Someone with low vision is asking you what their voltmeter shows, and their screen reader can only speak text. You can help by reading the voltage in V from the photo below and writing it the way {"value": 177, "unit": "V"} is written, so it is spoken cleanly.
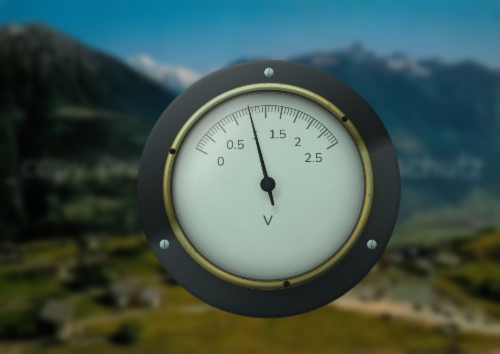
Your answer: {"value": 1, "unit": "V"}
